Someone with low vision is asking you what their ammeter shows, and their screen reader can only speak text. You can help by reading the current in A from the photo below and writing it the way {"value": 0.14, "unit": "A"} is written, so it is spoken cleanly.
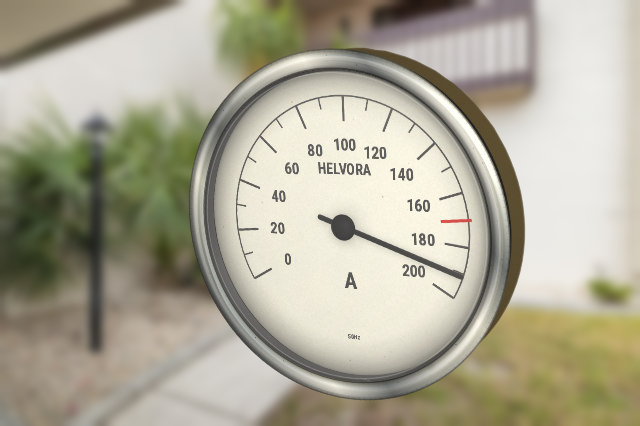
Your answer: {"value": 190, "unit": "A"}
